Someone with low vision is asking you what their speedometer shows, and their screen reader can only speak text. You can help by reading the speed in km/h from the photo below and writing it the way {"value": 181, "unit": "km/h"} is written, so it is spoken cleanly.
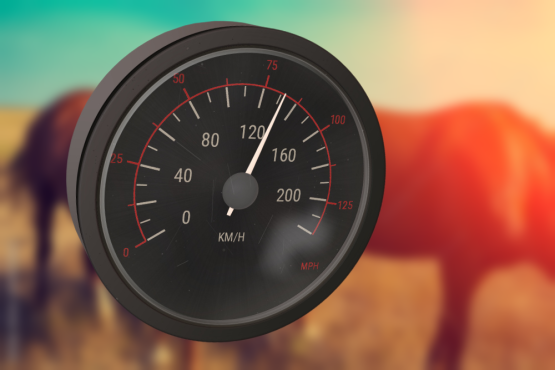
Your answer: {"value": 130, "unit": "km/h"}
